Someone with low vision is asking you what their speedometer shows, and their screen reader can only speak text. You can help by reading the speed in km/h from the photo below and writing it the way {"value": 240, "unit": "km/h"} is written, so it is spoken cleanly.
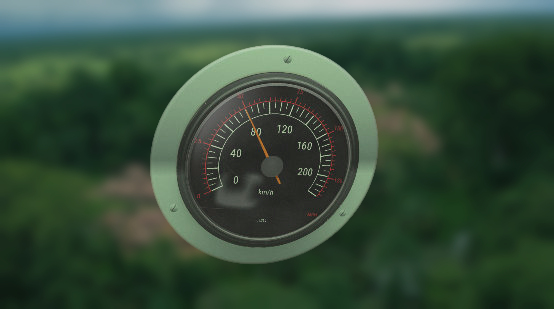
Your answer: {"value": 80, "unit": "km/h"}
